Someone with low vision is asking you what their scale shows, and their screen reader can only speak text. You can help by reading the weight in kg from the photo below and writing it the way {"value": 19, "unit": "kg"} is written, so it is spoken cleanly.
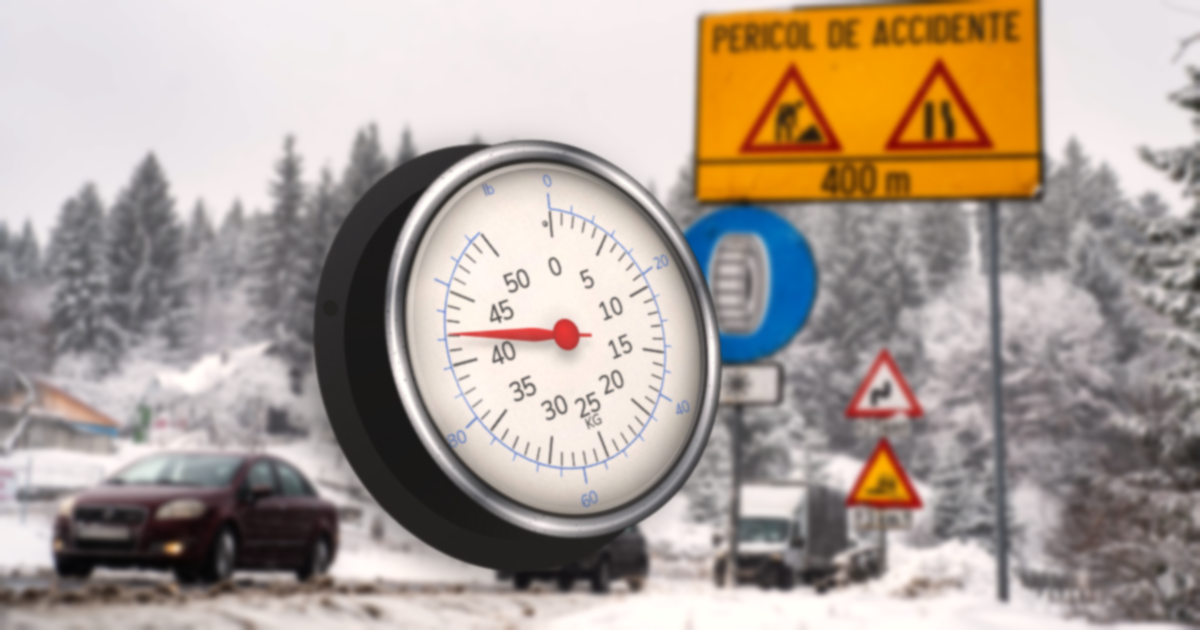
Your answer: {"value": 42, "unit": "kg"}
